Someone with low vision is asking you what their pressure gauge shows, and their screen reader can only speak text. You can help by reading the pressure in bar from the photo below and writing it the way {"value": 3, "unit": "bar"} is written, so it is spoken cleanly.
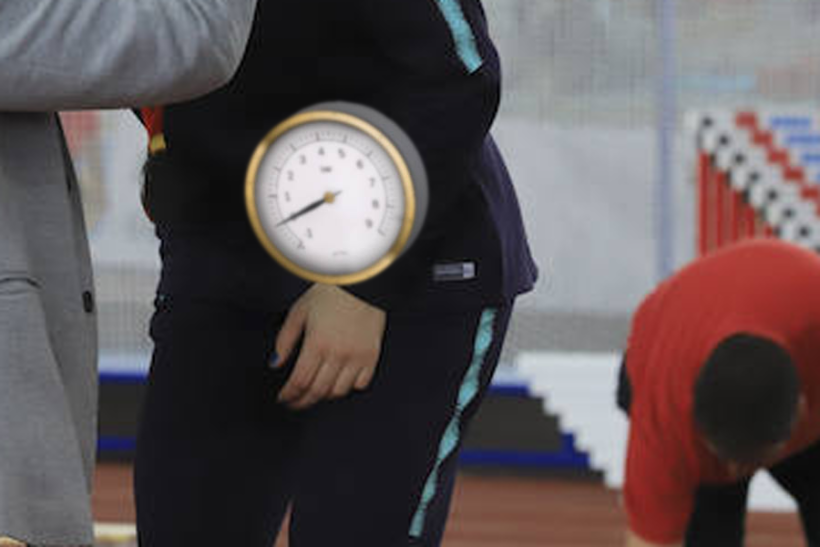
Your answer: {"value": 0, "unit": "bar"}
